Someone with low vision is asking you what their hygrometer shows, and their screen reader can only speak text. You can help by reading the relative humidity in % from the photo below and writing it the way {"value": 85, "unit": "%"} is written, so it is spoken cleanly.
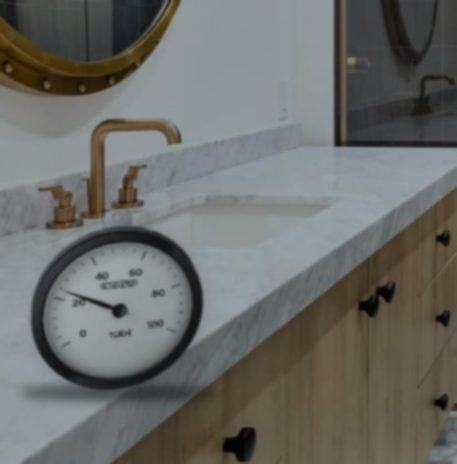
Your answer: {"value": 24, "unit": "%"}
